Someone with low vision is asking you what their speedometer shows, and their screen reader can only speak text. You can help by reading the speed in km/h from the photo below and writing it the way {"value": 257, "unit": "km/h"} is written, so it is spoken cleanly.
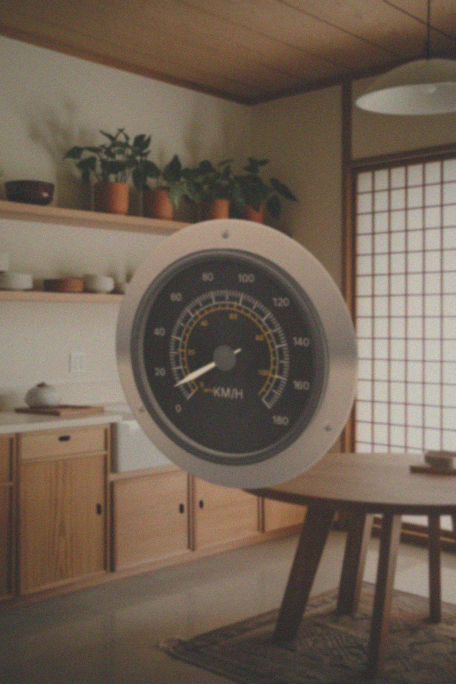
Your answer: {"value": 10, "unit": "km/h"}
